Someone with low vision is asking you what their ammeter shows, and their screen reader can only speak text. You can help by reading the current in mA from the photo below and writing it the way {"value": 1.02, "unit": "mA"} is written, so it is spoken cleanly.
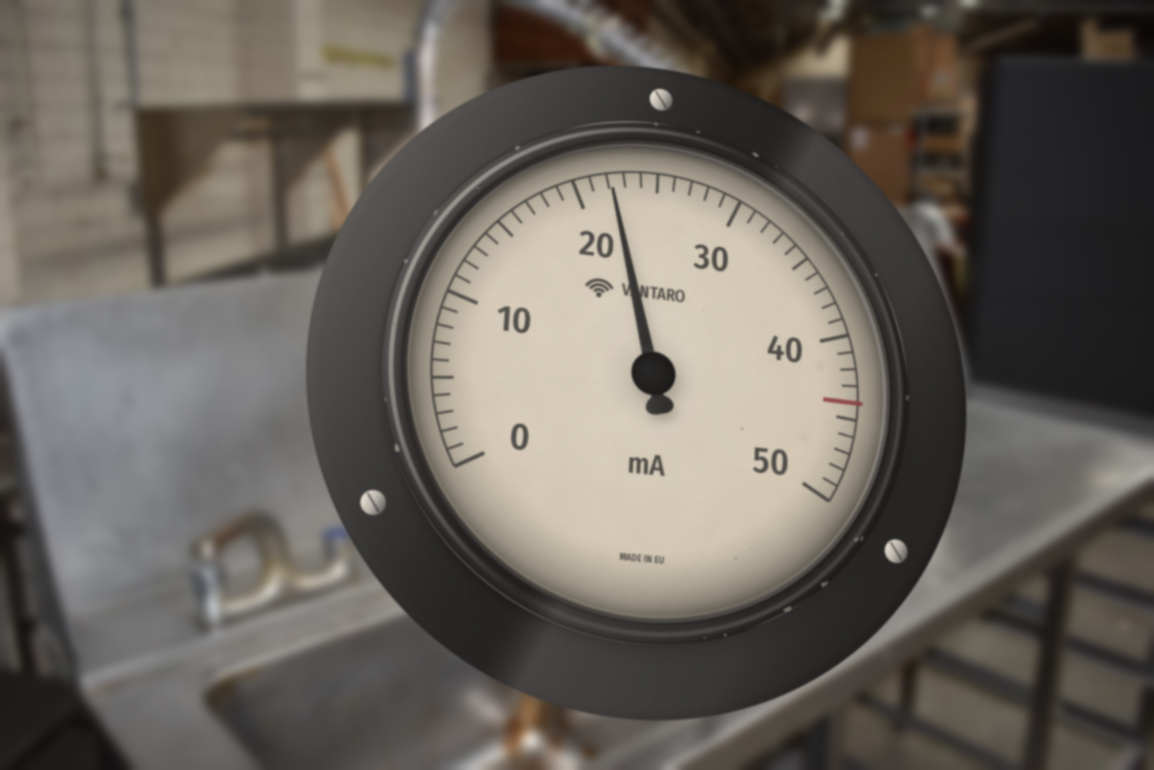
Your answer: {"value": 22, "unit": "mA"}
